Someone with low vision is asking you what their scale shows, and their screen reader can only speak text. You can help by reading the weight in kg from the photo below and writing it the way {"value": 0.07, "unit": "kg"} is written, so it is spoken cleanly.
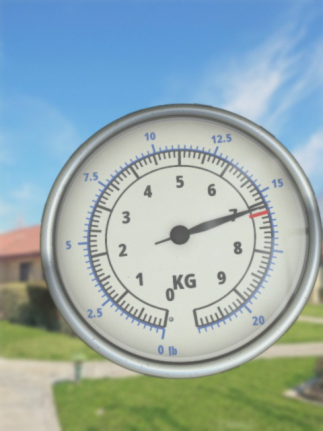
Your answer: {"value": 7.1, "unit": "kg"}
